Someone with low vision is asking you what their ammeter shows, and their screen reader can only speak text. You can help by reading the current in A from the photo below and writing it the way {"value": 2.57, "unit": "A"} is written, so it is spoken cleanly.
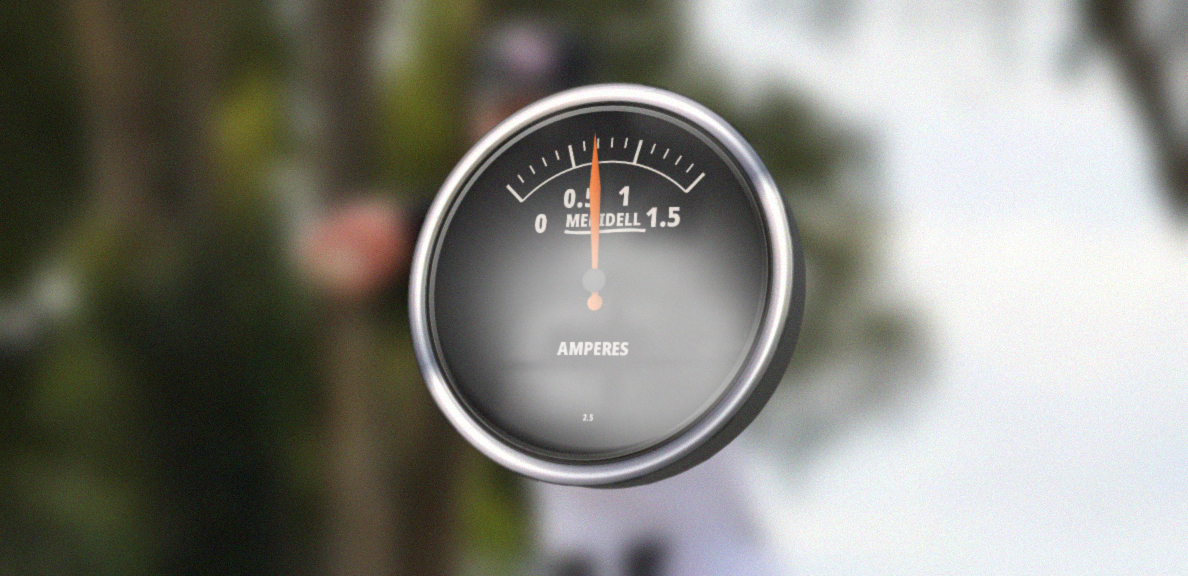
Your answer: {"value": 0.7, "unit": "A"}
